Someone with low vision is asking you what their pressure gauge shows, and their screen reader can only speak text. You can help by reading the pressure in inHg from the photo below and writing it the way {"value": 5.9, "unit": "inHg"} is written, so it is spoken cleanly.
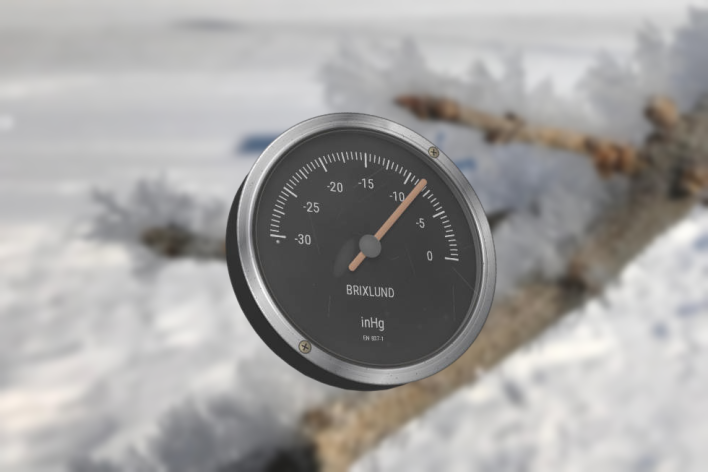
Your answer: {"value": -8.5, "unit": "inHg"}
